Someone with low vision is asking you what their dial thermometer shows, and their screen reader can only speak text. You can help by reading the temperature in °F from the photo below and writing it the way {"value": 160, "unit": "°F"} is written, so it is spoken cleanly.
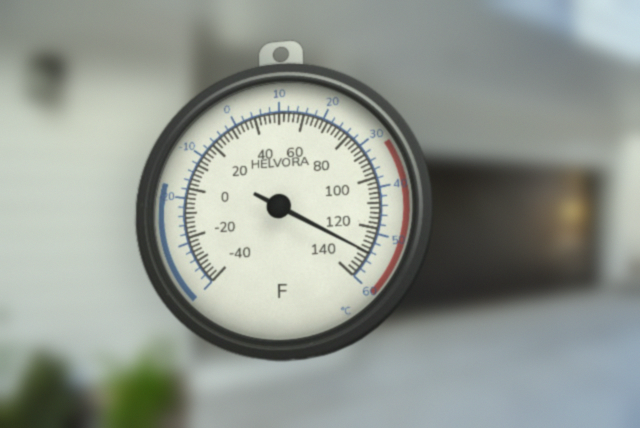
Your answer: {"value": 130, "unit": "°F"}
